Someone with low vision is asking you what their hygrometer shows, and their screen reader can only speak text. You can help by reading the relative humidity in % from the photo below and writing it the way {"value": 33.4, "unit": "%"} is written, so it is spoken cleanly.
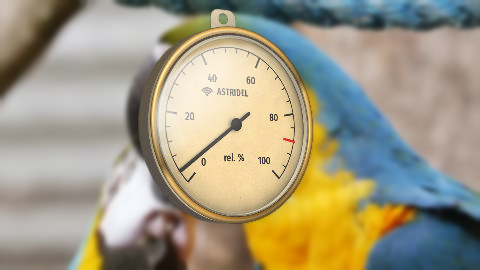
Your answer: {"value": 4, "unit": "%"}
